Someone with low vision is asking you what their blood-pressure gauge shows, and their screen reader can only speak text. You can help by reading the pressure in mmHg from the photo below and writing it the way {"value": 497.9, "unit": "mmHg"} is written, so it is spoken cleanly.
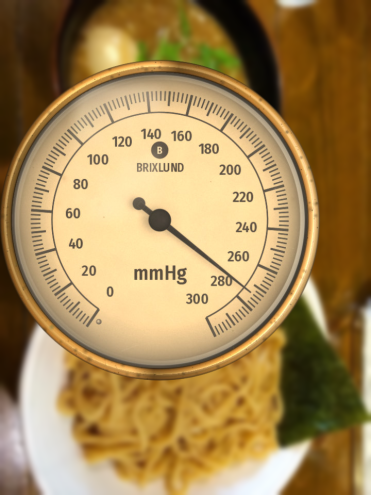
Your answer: {"value": 274, "unit": "mmHg"}
